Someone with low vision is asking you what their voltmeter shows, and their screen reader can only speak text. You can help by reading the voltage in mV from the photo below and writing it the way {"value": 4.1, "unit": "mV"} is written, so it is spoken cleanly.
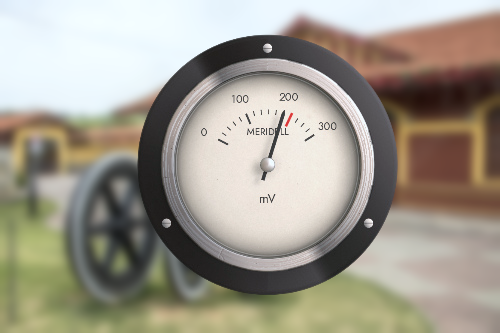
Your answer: {"value": 200, "unit": "mV"}
